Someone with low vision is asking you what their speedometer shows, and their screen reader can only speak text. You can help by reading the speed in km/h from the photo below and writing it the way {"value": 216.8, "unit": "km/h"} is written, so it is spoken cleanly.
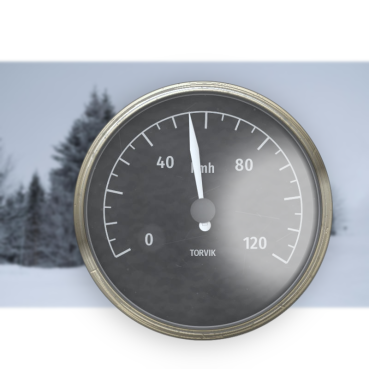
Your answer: {"value": 55, "unit": "km/h"}
